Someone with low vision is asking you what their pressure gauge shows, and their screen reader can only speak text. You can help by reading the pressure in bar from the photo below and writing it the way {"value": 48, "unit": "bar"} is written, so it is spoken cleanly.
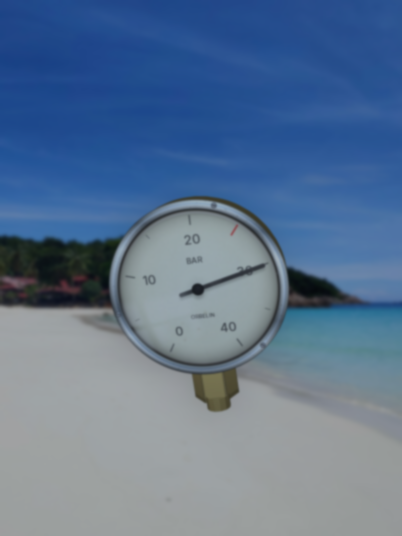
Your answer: {"value": 30, "unit": "bar"}
